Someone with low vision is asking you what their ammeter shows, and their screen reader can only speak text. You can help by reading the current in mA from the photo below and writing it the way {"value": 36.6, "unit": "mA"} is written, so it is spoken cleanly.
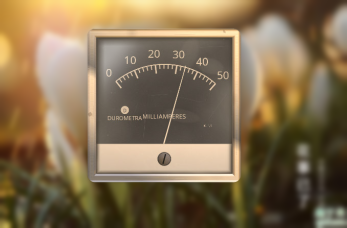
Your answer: {"value": 34, "unit": "mA"}
